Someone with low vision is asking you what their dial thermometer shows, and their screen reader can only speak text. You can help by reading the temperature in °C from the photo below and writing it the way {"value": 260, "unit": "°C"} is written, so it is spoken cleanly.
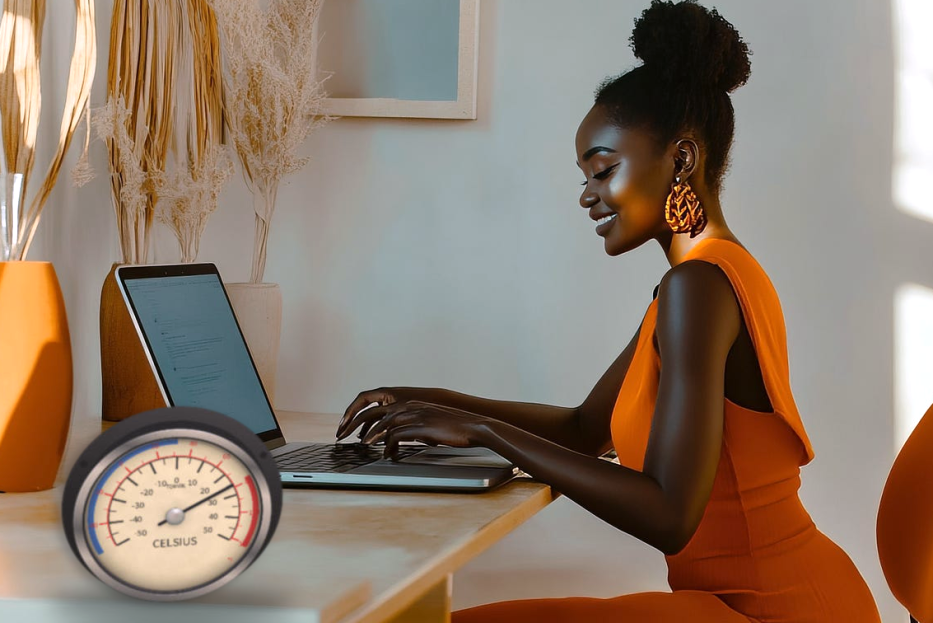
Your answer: {"value": 25, "unit": "°C"}
